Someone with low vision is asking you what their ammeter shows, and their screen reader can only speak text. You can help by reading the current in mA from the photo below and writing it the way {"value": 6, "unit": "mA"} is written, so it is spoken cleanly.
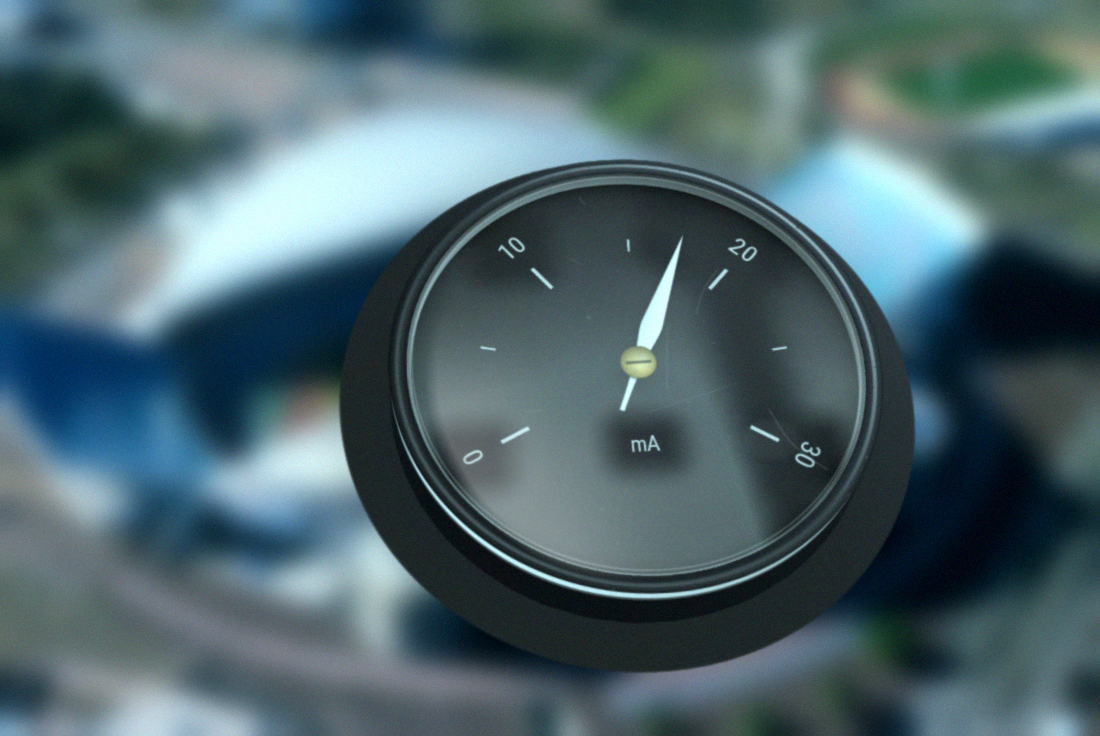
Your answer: {"value": 17.5, "unit": "mA"}
